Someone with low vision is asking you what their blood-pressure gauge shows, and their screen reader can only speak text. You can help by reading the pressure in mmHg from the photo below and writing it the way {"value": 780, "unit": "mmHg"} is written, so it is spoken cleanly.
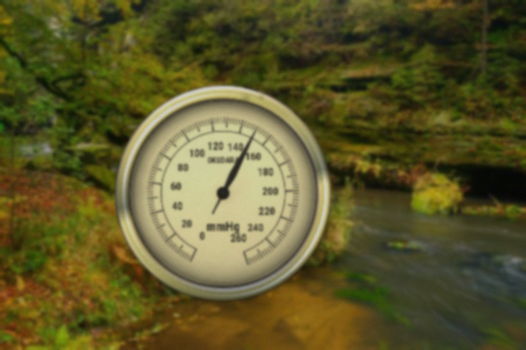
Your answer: {"value": 150, "unit": "mmHg"}
